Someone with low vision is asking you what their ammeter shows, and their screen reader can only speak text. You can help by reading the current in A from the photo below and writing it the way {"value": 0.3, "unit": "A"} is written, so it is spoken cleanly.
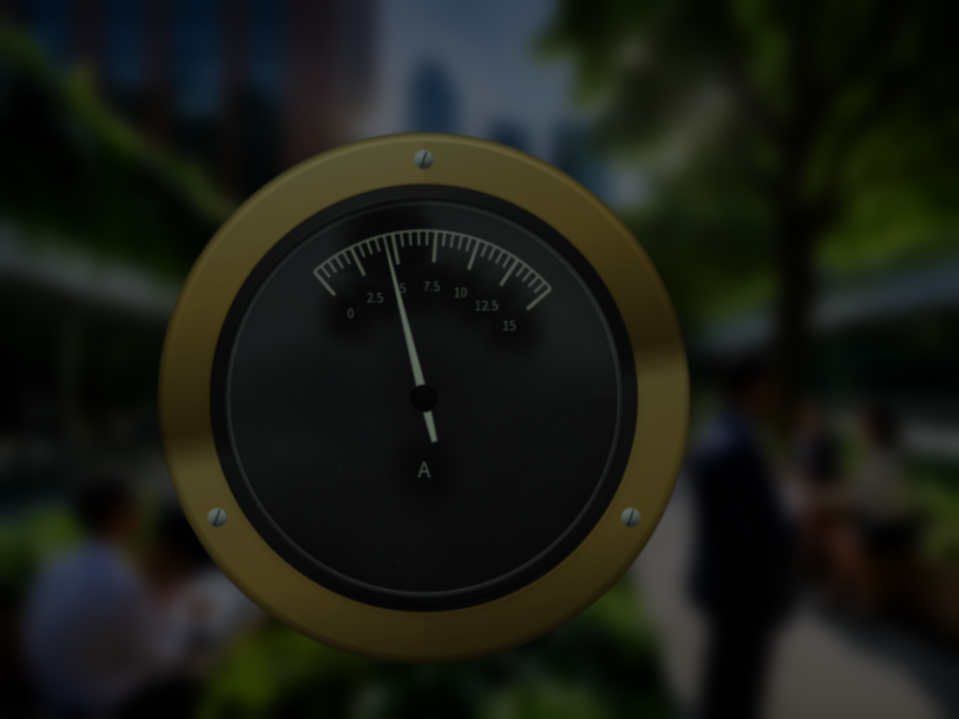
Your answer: {"value": 4.5, "unit": "A"}
